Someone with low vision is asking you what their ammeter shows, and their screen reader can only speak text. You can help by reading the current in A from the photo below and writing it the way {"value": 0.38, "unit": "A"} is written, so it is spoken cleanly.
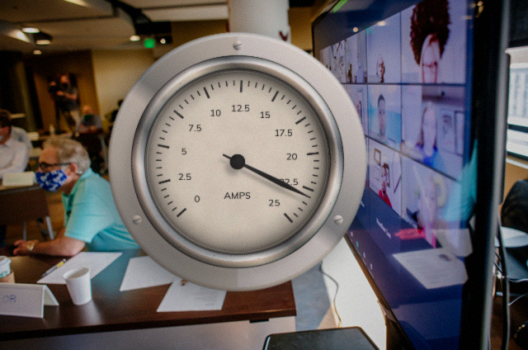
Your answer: {"value": 23, "unit": "A"}
